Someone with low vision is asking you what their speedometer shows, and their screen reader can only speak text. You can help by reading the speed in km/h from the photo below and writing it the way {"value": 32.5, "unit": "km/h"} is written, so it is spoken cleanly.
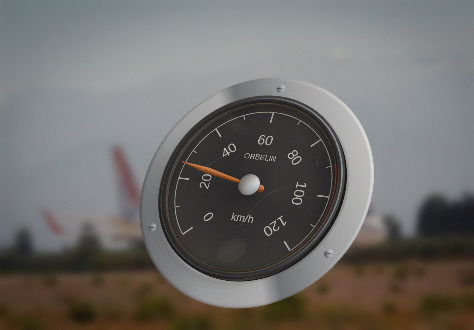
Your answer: {"value": 25, "unit": "km/h"}
